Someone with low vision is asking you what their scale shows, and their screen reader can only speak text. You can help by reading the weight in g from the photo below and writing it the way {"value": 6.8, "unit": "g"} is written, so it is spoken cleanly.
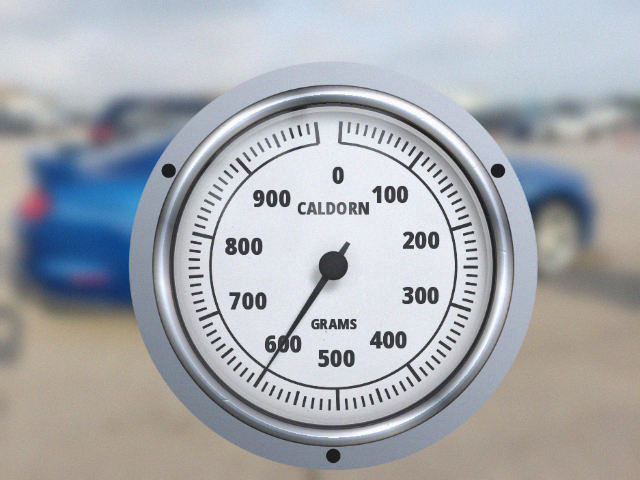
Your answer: {"value": 600, "unit": "g"}
